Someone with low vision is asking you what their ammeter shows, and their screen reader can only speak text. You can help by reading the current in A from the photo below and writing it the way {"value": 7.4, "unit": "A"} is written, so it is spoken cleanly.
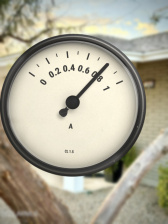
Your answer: {"value": 0.8, "unit": "A"}
